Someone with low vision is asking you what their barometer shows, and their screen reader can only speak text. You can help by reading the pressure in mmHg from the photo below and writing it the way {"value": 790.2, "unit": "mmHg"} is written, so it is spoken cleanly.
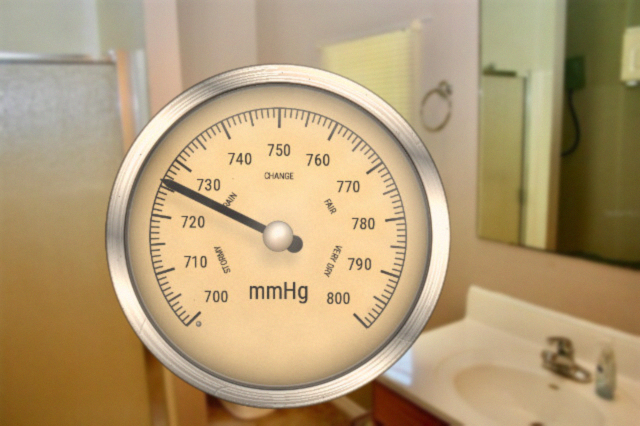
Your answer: {"value": 726, "unit": "mmHg"}
